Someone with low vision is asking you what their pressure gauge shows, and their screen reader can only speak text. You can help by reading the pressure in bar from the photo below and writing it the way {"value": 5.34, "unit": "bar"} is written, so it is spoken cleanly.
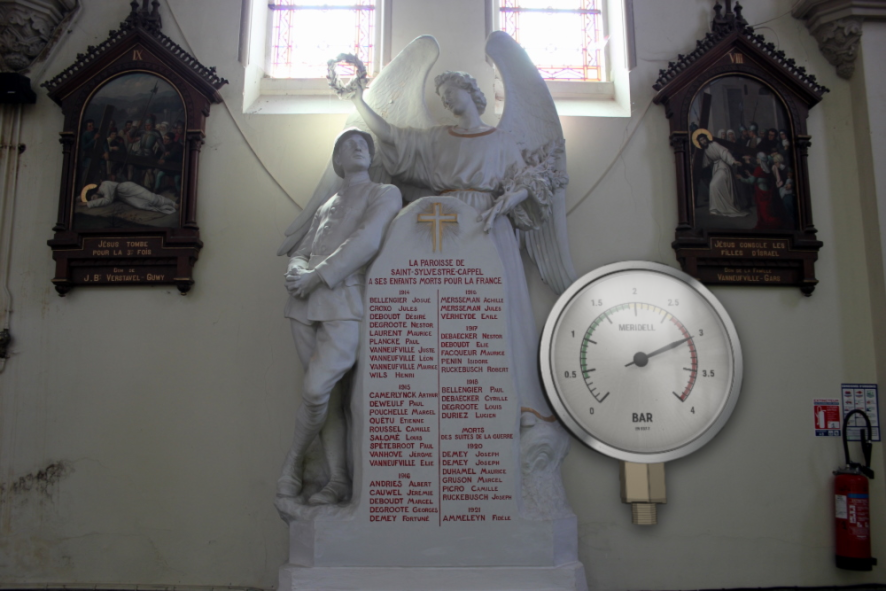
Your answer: {"value": 3, "unit": "bar"}
